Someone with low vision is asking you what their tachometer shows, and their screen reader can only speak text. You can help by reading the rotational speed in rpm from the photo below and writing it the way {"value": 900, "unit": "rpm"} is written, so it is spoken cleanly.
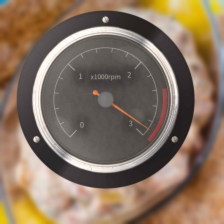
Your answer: {"value": 2900, "unit": "rpm"}
